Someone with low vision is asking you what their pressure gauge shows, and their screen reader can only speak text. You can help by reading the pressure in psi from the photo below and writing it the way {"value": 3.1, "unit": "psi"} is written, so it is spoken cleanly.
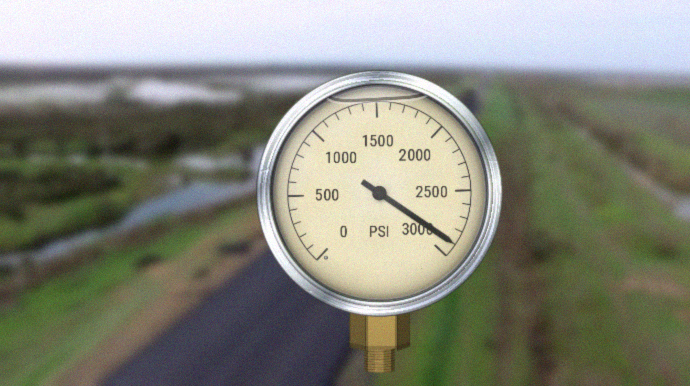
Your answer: {"value": 2900, "unit": "psi"}
